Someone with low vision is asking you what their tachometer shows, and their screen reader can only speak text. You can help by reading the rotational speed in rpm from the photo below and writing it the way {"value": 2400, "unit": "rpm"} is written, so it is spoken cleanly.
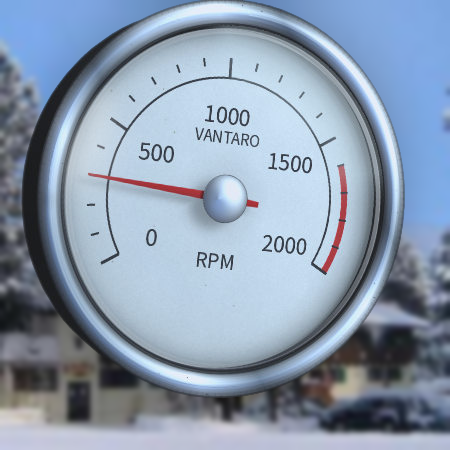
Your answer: {"value": 300, "unit": "rpm"}
